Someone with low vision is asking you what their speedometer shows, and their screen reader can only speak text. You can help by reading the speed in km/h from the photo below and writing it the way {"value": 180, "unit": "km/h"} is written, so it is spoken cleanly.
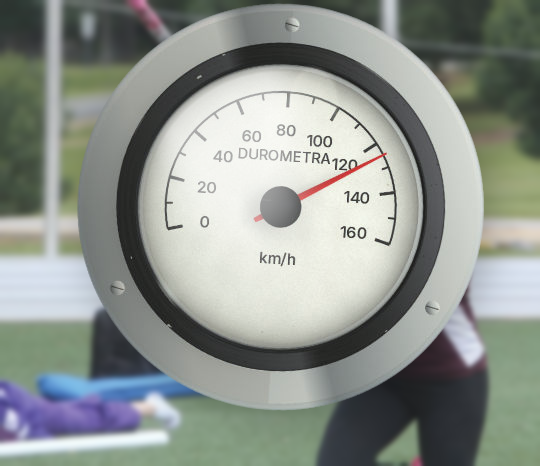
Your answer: {"value": 125, "unit": "km/h"}
